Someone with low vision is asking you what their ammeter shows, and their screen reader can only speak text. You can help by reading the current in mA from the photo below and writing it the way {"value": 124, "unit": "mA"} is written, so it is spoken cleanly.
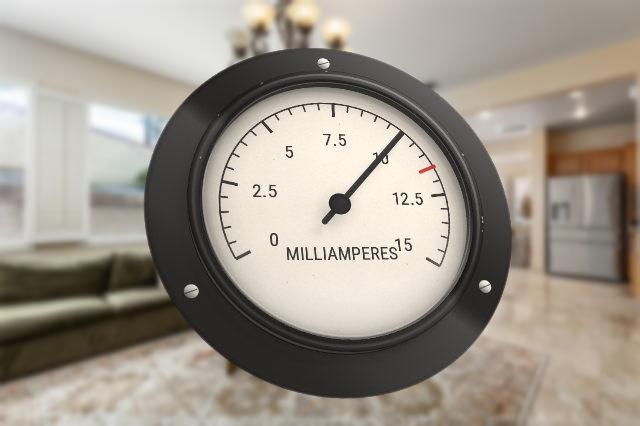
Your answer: {"value": 10, "unit": "mA"}
